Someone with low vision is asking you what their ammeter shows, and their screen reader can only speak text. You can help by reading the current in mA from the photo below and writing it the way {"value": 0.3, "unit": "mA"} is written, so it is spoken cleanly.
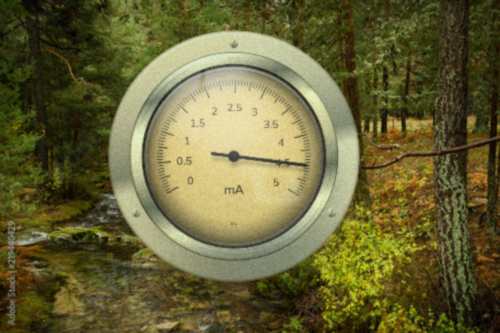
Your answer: {"value": 4.5, "unit": "mA"}
